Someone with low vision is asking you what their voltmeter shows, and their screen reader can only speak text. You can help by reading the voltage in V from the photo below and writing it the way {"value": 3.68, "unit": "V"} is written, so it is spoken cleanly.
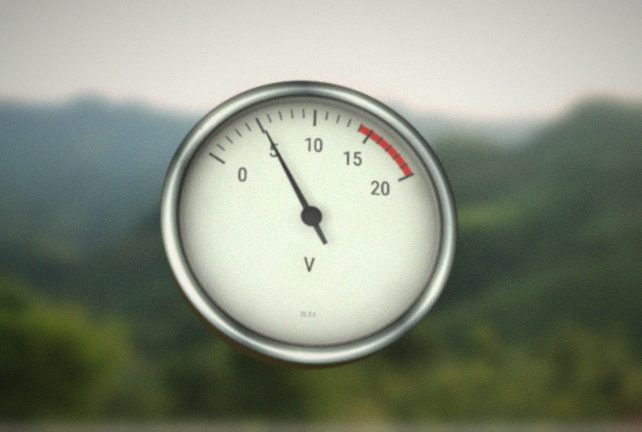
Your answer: {"value": 5, "unit": "V"}
